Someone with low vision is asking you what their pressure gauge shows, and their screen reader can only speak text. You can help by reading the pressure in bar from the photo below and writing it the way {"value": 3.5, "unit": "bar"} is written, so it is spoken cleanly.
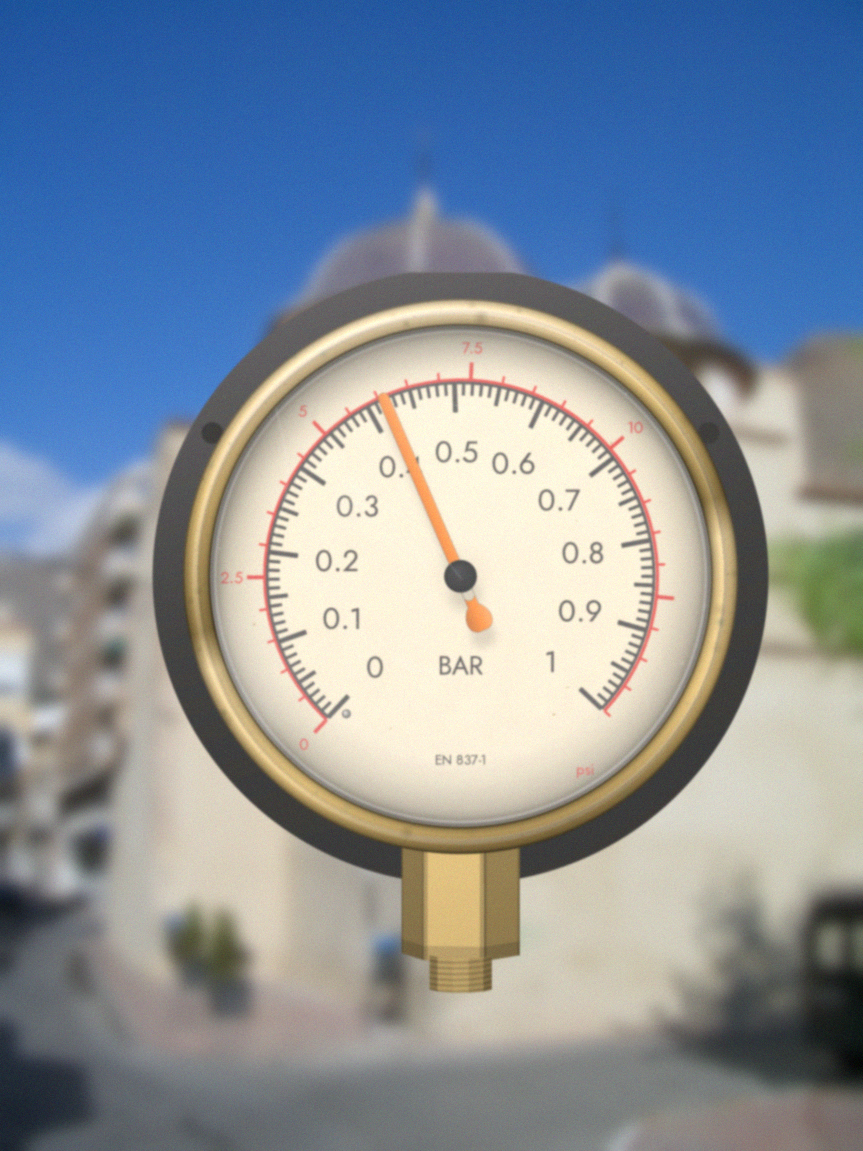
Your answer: {"value": 0.42, "unit": "bar"}
